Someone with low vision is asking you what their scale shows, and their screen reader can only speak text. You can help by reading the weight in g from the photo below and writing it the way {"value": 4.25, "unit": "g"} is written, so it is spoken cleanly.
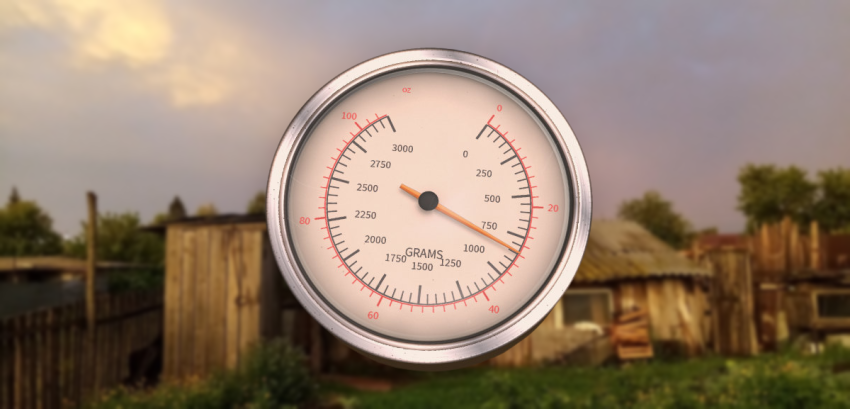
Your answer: {"value": 850, "unit": "g"}
